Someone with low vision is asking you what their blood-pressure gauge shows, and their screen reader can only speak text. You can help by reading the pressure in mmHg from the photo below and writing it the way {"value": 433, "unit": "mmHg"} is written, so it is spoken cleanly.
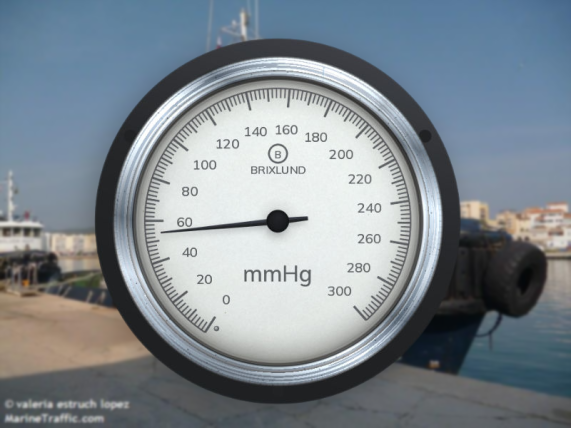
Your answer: {"value": 54, "unit": "mmHg"}
